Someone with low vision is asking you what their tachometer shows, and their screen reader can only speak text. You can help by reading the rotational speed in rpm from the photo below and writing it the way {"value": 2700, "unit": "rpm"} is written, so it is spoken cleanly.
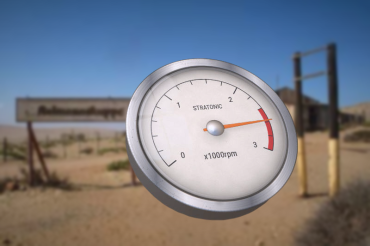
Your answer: {"value": 2600, "unit": "rpm"}
